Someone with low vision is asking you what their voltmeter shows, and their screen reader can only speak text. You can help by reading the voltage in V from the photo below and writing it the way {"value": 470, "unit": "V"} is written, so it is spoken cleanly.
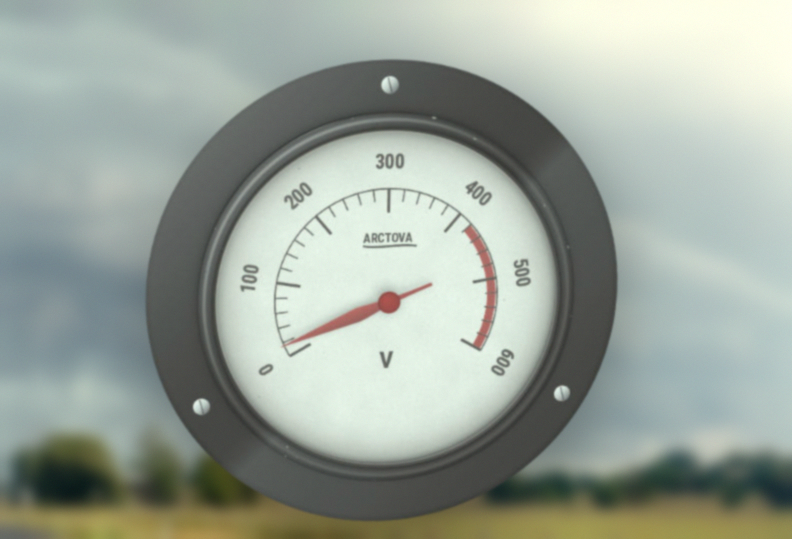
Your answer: {"value": 20, "unit": "V"}
